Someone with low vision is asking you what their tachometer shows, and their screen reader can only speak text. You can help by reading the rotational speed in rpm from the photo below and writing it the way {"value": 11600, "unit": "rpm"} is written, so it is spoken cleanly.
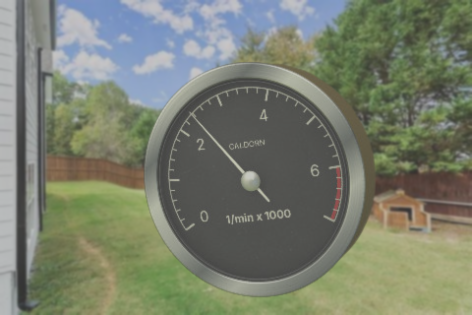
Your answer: {"value": 2400, "unit": "rpm"}
